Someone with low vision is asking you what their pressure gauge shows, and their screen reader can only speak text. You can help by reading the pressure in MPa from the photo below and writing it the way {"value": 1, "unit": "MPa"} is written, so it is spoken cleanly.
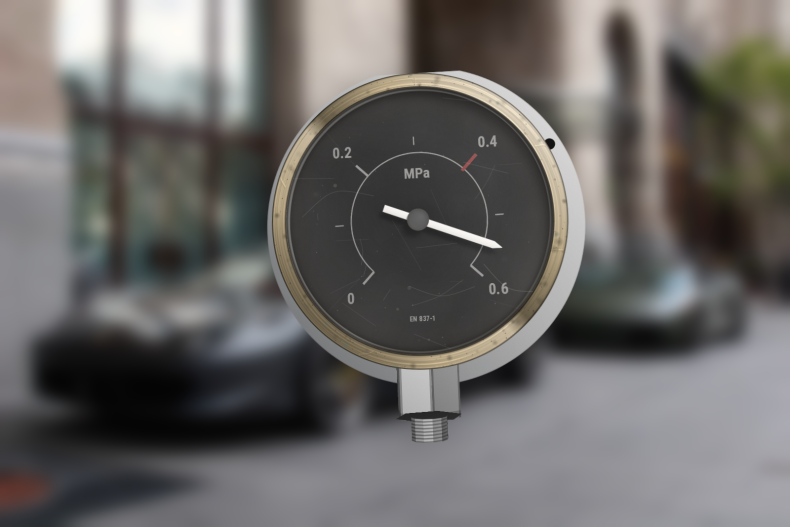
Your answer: {"value": 0.55, "unit": "MPa"}
